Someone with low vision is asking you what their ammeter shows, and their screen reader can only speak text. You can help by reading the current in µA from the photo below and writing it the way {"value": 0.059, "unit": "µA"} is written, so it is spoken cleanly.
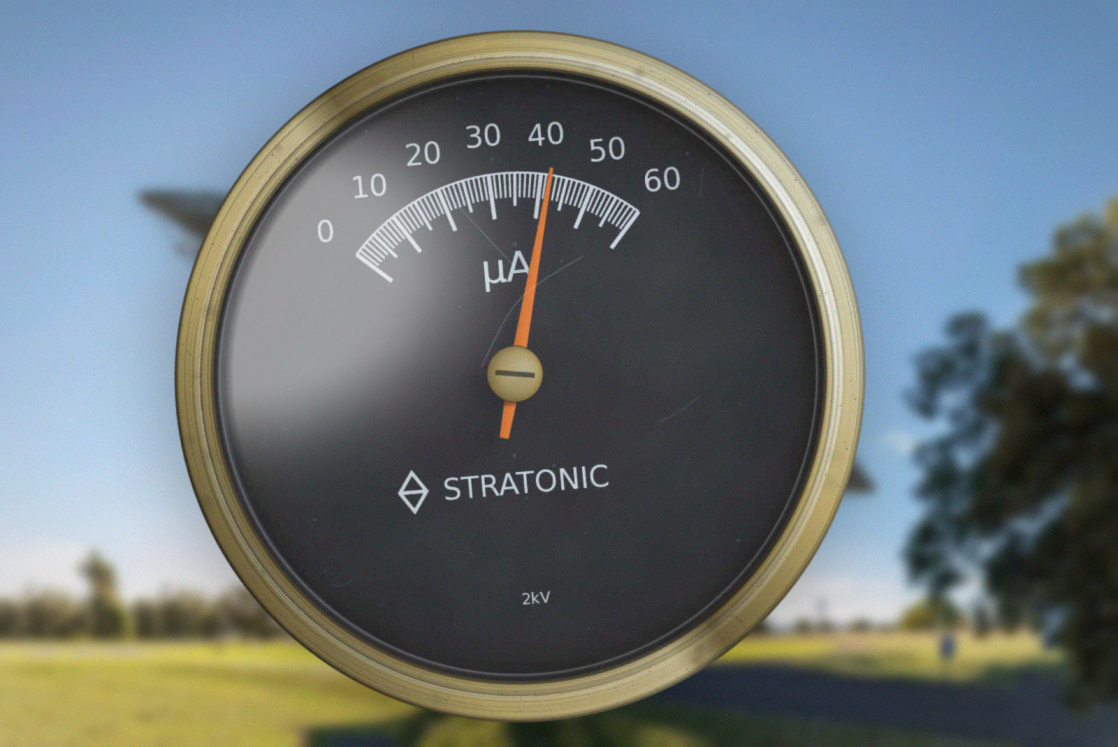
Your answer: {"value": 42, "unit": "µA"}
